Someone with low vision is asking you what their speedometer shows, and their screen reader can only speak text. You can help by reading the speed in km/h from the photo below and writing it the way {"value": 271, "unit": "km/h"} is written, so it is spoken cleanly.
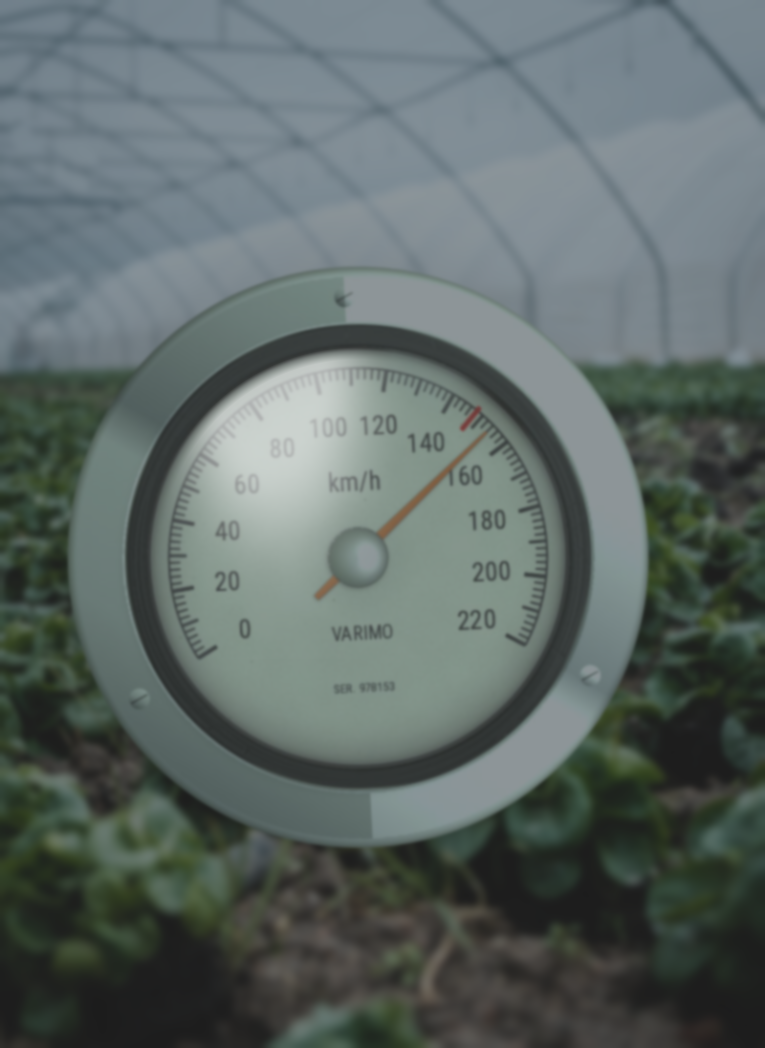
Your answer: {"value": 154, "unit": "km/h"}
